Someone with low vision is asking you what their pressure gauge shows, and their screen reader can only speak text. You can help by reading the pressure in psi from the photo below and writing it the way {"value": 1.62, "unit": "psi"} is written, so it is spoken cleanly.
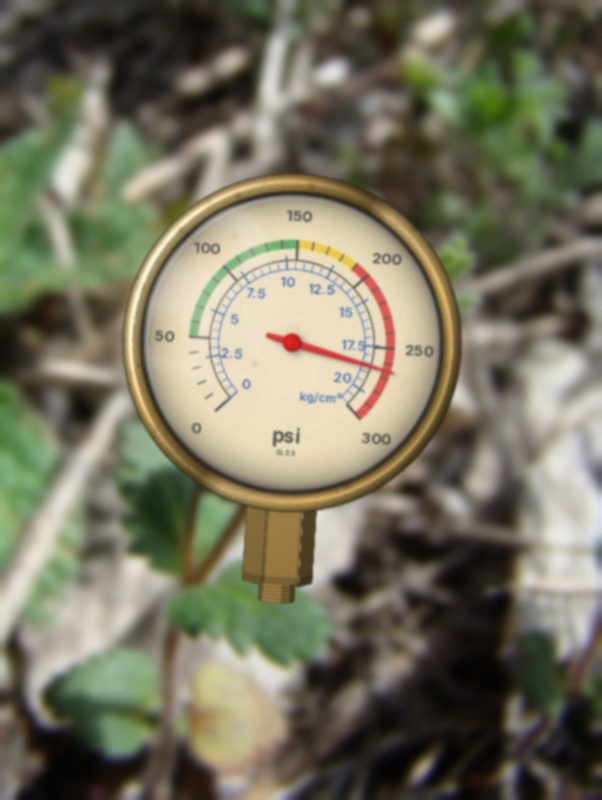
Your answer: {"value": 265, "unit": "psi"}
